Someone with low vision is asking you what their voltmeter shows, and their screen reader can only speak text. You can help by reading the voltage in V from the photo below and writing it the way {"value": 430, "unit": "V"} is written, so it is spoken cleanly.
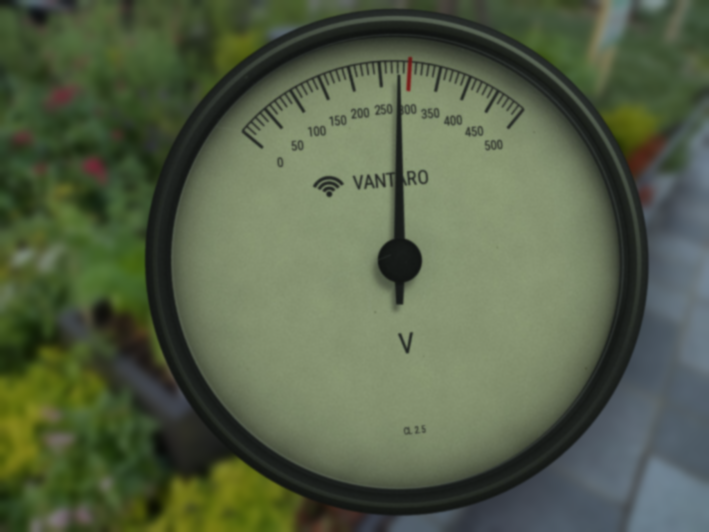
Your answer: {"value": 280, "unit": "V"}
